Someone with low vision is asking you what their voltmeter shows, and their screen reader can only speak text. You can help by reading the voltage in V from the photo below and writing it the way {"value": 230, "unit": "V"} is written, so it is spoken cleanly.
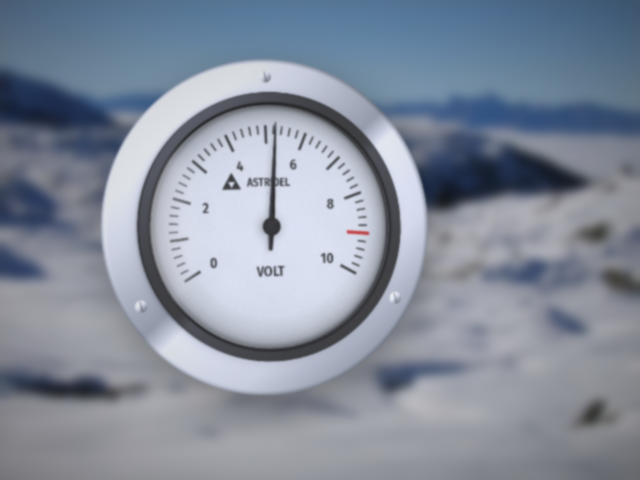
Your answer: {"value": 5.2, "unit": "V"}
